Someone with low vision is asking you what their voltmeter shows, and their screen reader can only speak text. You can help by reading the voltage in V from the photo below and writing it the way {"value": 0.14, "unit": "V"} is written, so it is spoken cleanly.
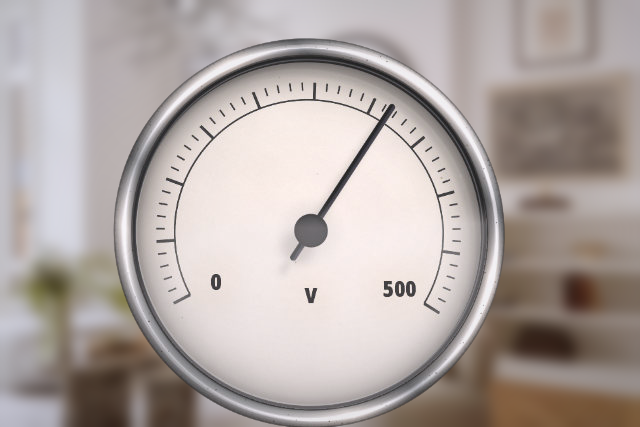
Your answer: {"value": 315, "unit": "V"}
